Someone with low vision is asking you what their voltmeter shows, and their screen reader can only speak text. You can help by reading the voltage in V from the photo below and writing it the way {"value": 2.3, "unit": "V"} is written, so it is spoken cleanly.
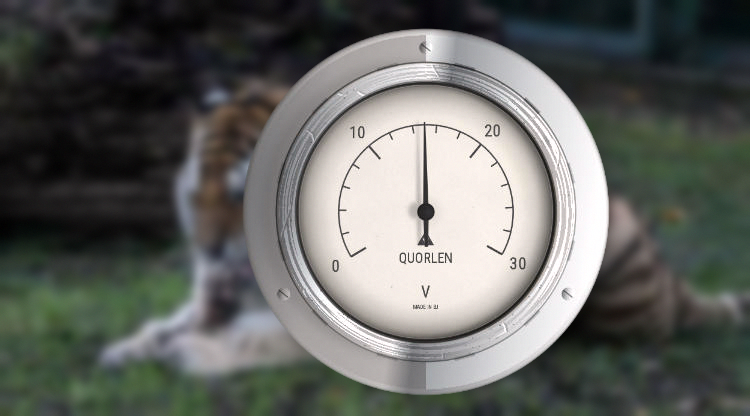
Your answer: {"value": 15, "unit": "V"}
